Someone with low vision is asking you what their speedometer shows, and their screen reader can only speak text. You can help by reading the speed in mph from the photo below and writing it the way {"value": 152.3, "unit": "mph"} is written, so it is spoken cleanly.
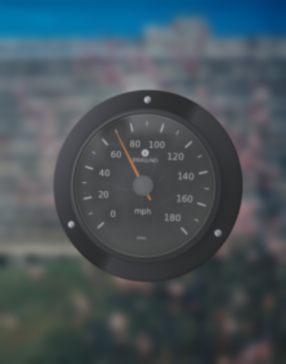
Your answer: {"value": 70, "unit": "mph"}
